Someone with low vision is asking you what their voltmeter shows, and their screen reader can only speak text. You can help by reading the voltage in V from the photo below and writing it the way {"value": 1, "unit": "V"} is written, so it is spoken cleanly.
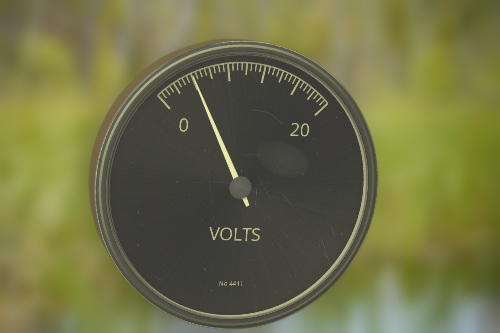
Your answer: {"value": 4, "unit": "V"}
